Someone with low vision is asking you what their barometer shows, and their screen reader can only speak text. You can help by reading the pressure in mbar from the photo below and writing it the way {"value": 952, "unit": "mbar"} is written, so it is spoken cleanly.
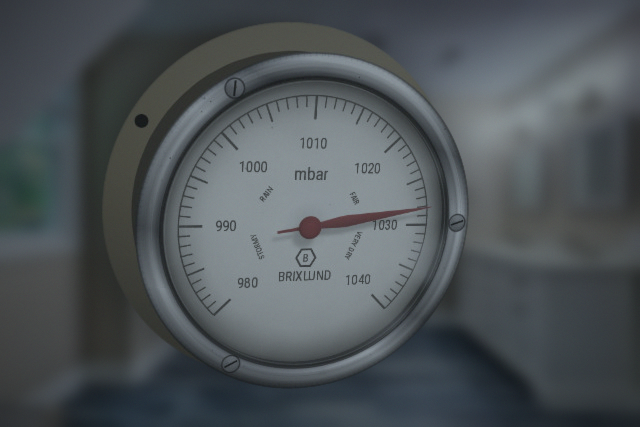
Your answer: {"value": 1028, "unit": "mbar"}
